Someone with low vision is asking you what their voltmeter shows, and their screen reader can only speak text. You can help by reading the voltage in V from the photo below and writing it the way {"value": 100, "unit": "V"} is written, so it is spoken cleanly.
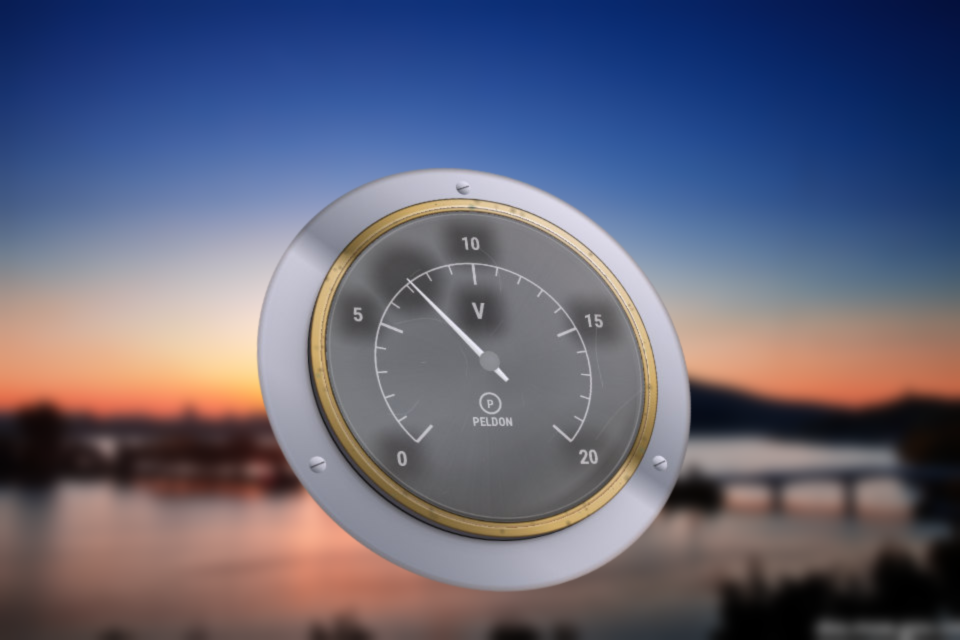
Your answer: {"value": 7, "unit": "V"}
